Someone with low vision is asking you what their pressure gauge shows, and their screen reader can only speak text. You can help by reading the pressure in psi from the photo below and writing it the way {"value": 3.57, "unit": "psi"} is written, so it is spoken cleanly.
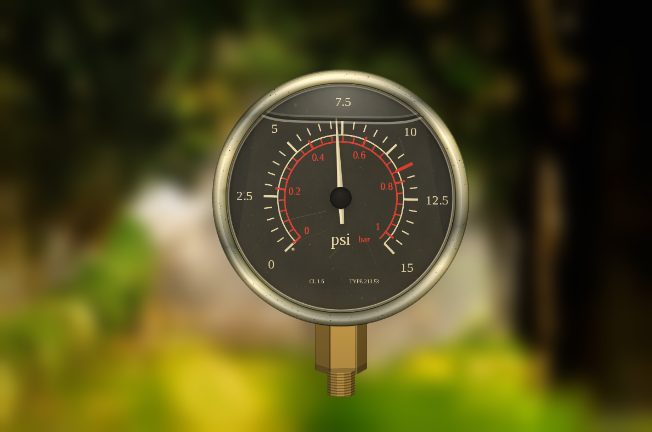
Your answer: {"value": 7.25, "unit": "psi"}
